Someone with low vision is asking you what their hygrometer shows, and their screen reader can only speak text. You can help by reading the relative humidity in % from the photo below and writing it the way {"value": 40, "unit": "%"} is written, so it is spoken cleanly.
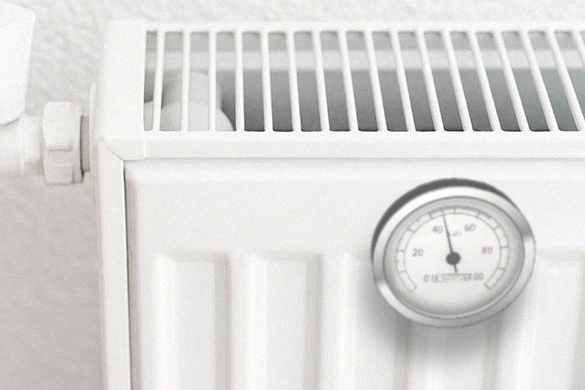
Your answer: {"value": 45, "unit": "%"}
